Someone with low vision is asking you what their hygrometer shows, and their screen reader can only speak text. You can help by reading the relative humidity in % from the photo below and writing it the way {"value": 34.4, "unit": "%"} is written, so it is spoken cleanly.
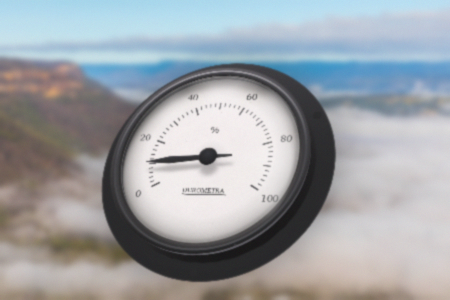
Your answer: {"value": 10, "unit": "%"}
